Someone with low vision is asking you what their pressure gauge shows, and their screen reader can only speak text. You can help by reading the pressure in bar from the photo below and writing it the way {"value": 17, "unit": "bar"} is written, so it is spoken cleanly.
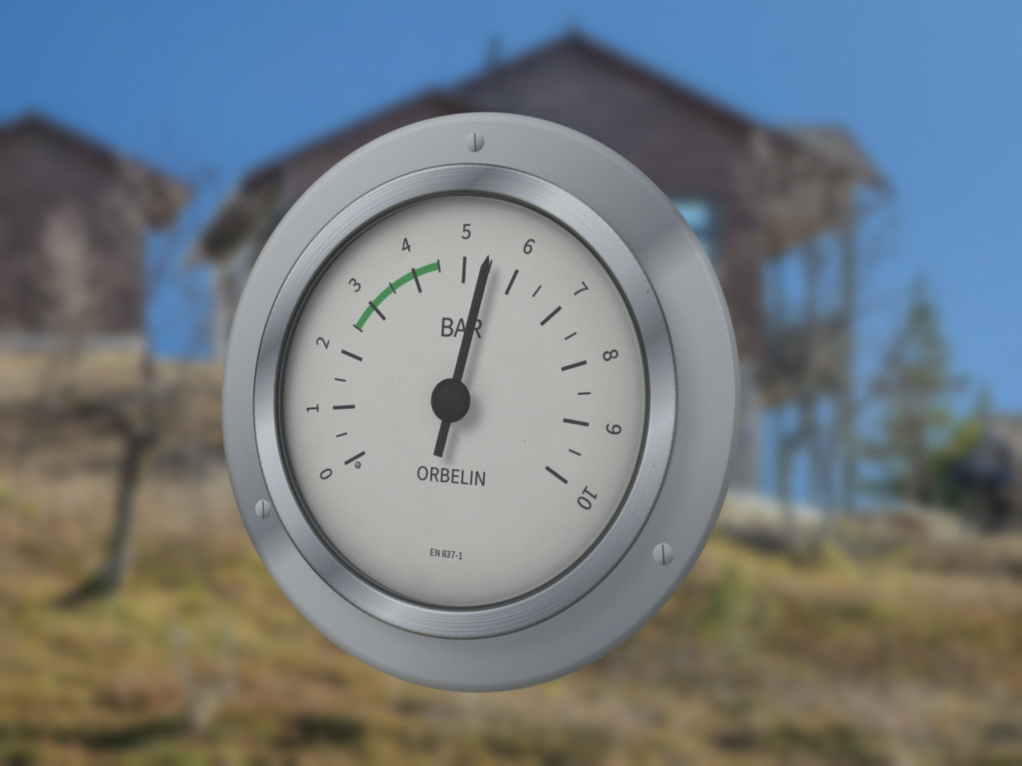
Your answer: {"value": 5.5, "unit": "bar"}
